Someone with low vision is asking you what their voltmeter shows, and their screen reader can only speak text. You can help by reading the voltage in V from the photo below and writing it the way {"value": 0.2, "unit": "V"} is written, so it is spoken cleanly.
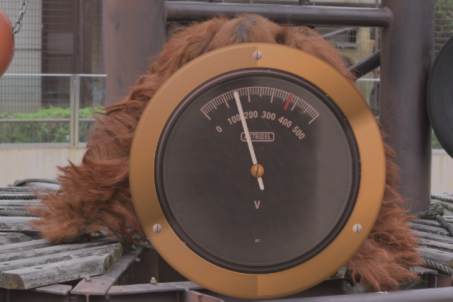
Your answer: {"value": 150, "unit": "V"}
